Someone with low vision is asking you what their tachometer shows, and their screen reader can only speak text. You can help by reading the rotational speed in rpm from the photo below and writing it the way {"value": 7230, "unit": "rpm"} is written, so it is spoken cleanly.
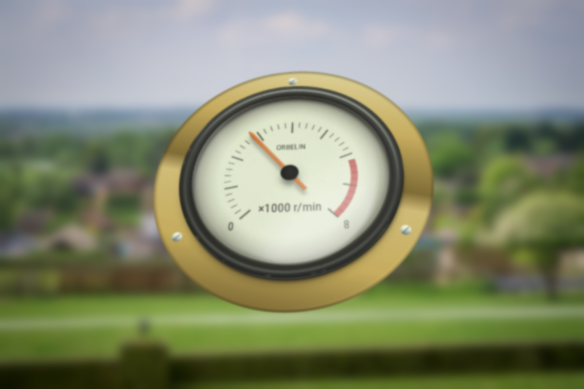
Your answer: {"value": 2800, "unit": "rpm"}
